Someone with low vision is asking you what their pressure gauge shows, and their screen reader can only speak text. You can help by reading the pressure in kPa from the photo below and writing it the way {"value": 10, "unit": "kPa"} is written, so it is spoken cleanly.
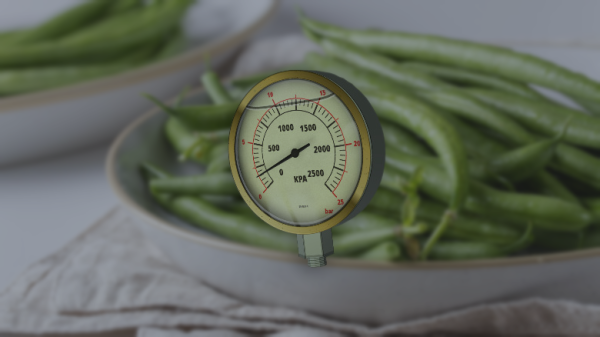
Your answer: {"value": 150, "unit": "kPa"}
